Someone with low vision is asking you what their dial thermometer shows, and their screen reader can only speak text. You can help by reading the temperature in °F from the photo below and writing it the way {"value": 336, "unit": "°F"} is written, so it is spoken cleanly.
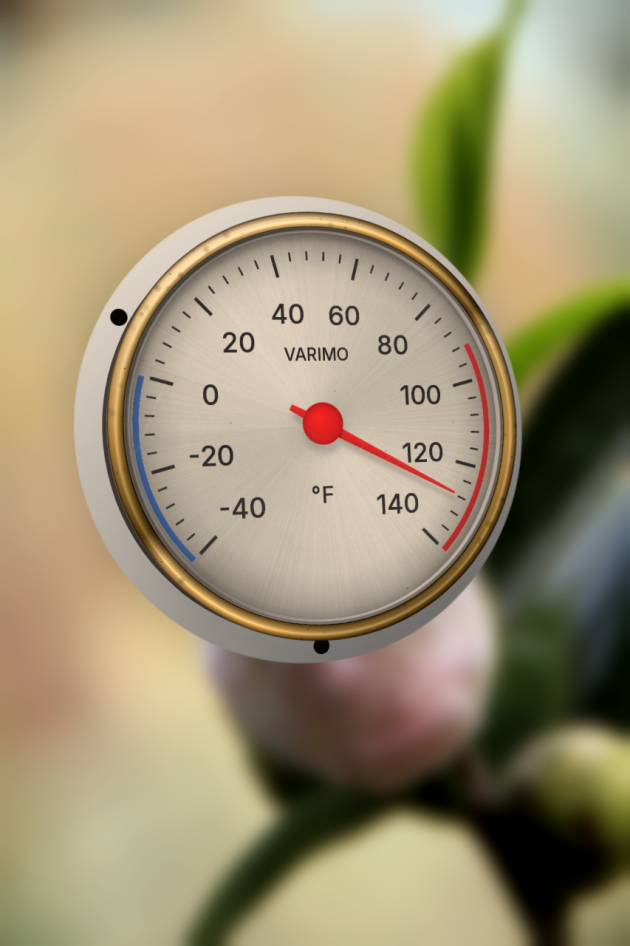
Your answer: {"value": 128, "unit": "°F"}
